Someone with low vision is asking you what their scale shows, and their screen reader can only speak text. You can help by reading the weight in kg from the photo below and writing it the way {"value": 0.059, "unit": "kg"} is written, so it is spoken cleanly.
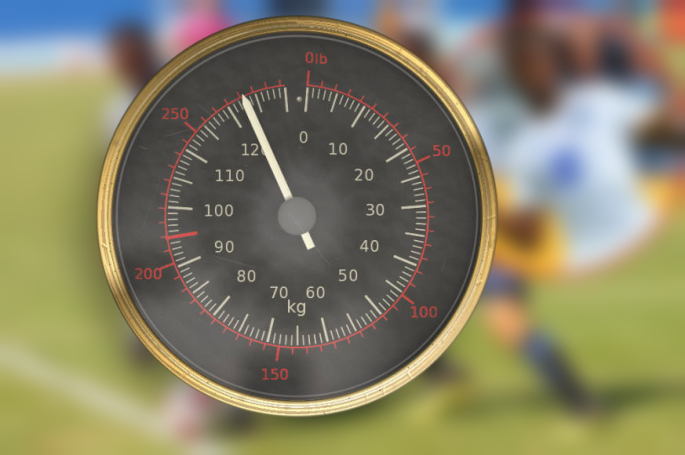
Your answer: {"value": 123, "unit": "kg"}
